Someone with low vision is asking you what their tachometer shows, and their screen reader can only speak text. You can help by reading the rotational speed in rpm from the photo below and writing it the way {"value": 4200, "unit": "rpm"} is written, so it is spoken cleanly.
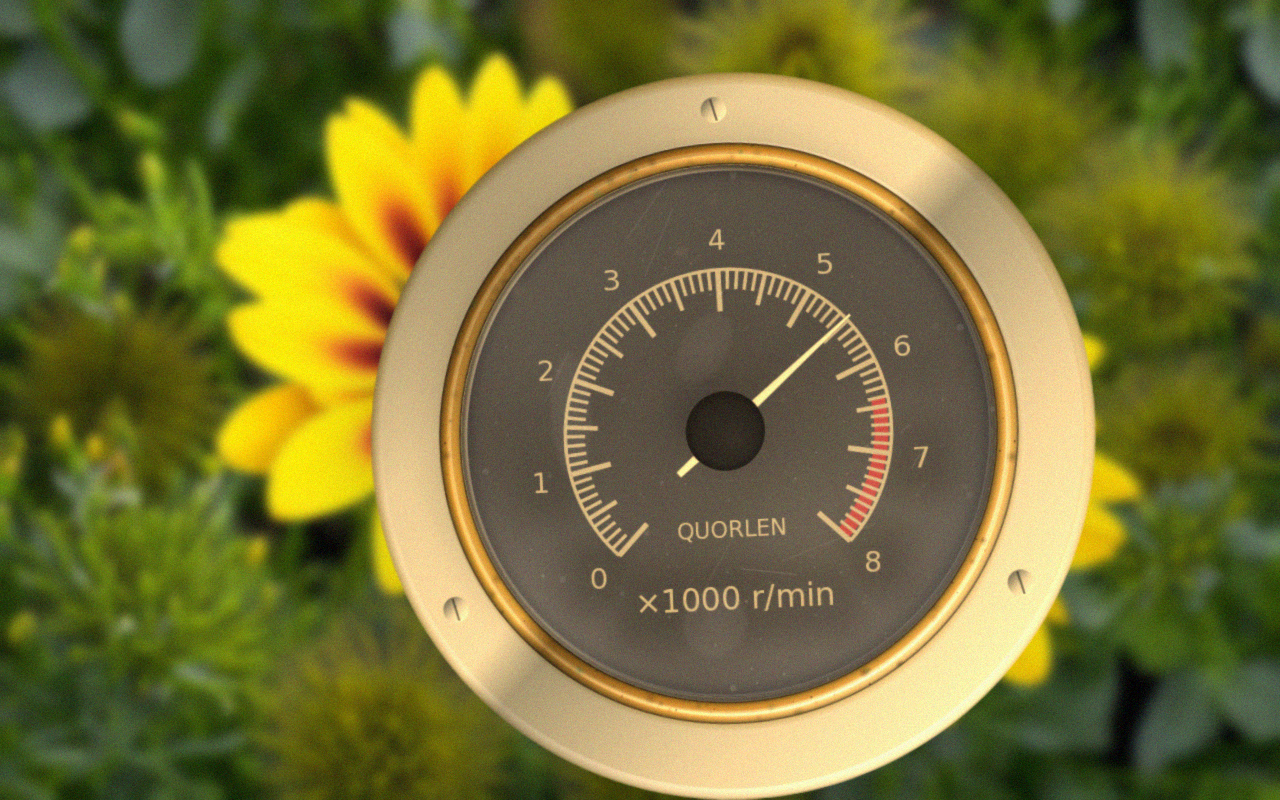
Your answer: {"value": 5500, "unit": "rpm"}
